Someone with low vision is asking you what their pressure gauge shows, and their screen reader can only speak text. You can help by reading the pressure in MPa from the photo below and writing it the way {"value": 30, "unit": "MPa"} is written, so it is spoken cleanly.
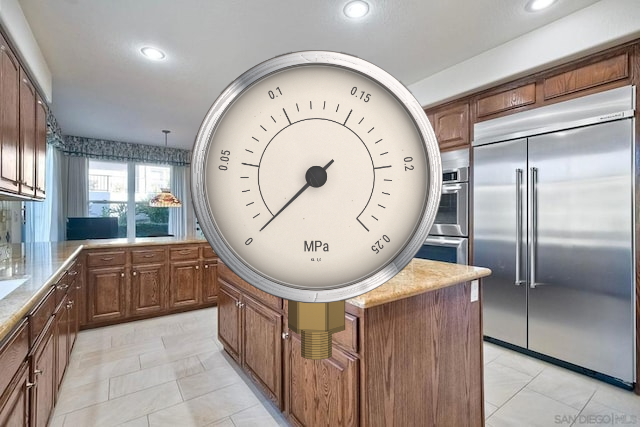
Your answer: {"value": 0, "unit": "MPa"}
